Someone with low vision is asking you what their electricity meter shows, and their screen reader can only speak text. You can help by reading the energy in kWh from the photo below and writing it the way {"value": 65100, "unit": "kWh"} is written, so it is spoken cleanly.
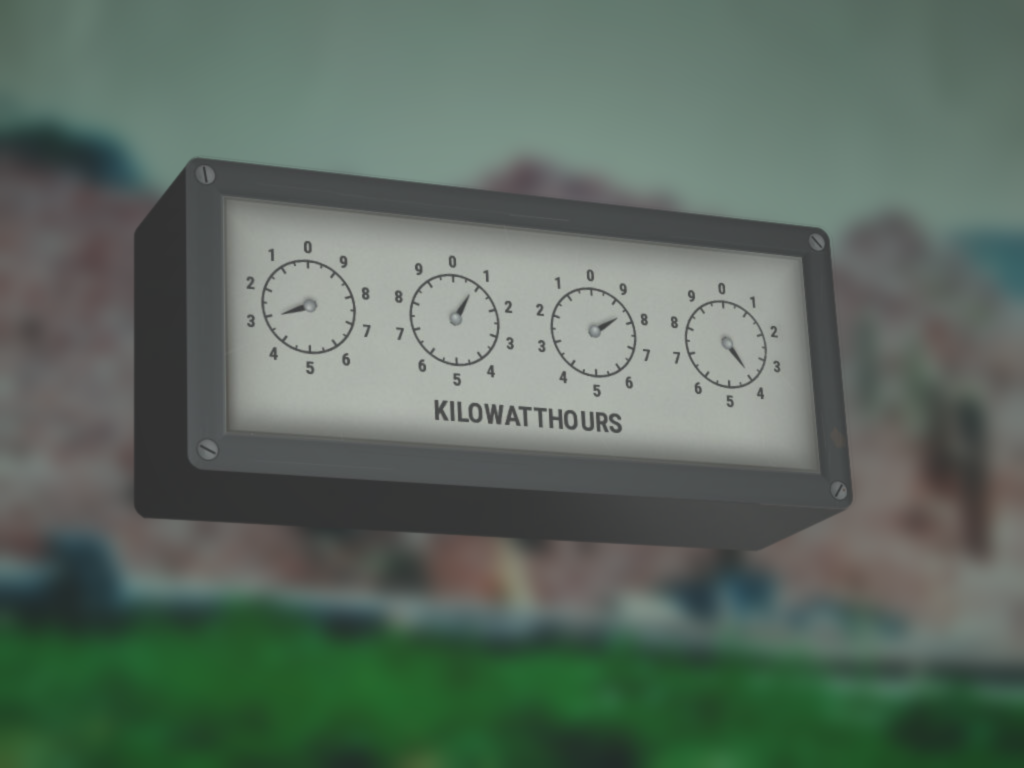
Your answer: {"value": 3084, "unit": "kWh"}
